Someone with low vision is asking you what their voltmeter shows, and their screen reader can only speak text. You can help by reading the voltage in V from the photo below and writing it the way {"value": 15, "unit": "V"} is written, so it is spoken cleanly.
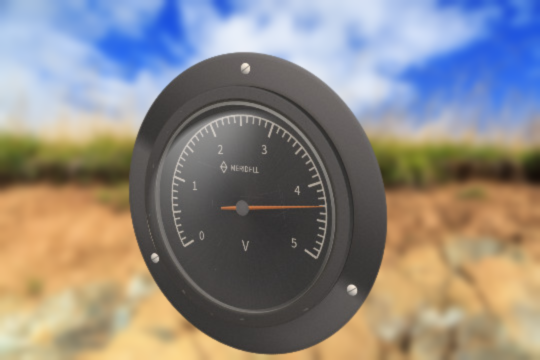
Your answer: {"value": 4.3, "unit": "V"}
